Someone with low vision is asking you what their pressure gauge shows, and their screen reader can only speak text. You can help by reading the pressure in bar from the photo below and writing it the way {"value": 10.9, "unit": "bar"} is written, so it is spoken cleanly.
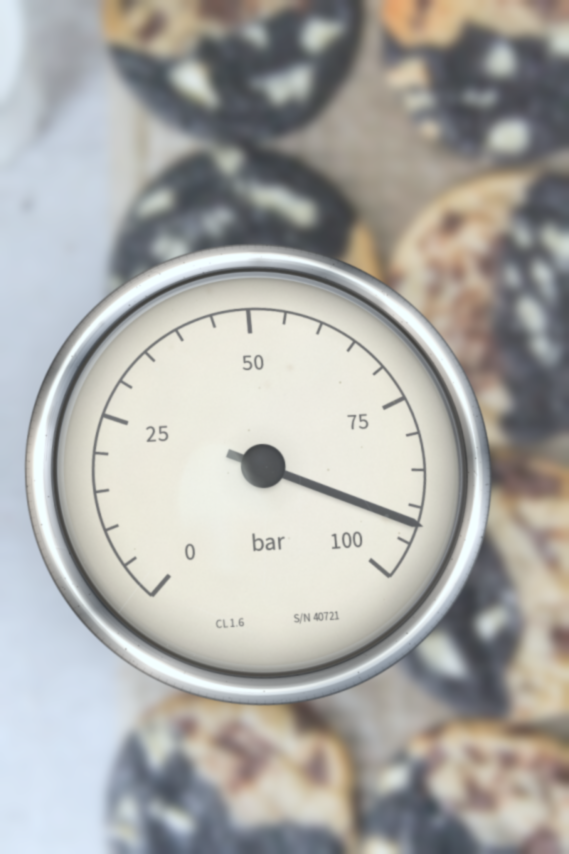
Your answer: {"value": 92.5, "unit": "bar"}
